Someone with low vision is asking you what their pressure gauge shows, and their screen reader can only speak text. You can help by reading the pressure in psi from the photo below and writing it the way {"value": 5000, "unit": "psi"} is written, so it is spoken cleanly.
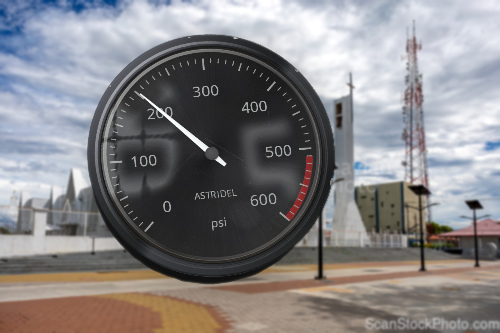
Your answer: {"value": 200, "unit": "psi"}
